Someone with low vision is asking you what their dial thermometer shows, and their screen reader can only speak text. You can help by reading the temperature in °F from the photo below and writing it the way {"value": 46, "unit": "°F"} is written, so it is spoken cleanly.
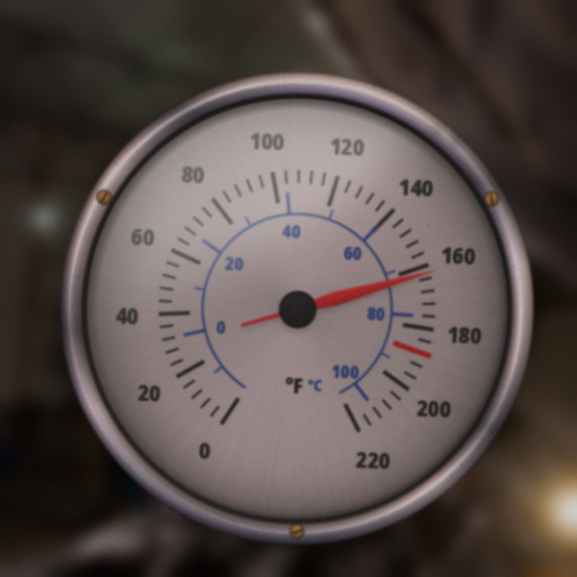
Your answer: {"value": 162, "unit": "°F"}
